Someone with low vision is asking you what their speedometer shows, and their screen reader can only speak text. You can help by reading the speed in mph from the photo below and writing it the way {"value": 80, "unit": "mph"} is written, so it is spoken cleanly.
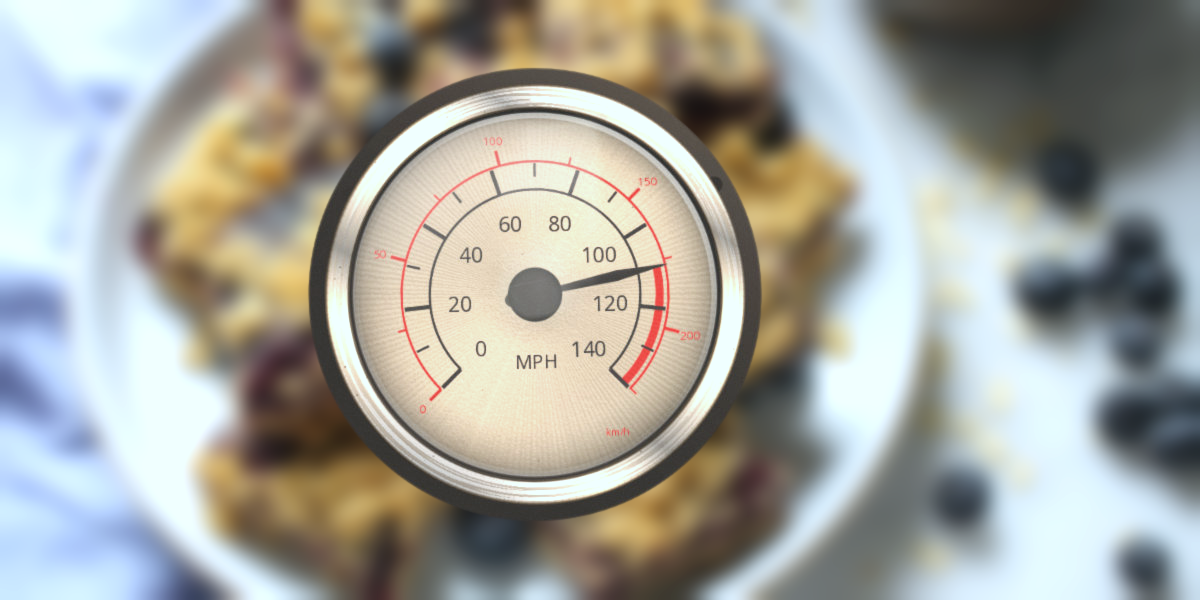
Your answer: {"value": 110, "unit": "mph"}
